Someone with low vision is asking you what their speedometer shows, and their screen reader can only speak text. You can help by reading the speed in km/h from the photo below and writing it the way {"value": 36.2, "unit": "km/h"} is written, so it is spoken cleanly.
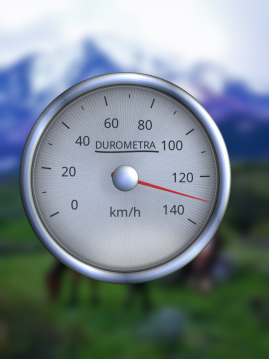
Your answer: {"value": 130, "unit": "km/h"}
